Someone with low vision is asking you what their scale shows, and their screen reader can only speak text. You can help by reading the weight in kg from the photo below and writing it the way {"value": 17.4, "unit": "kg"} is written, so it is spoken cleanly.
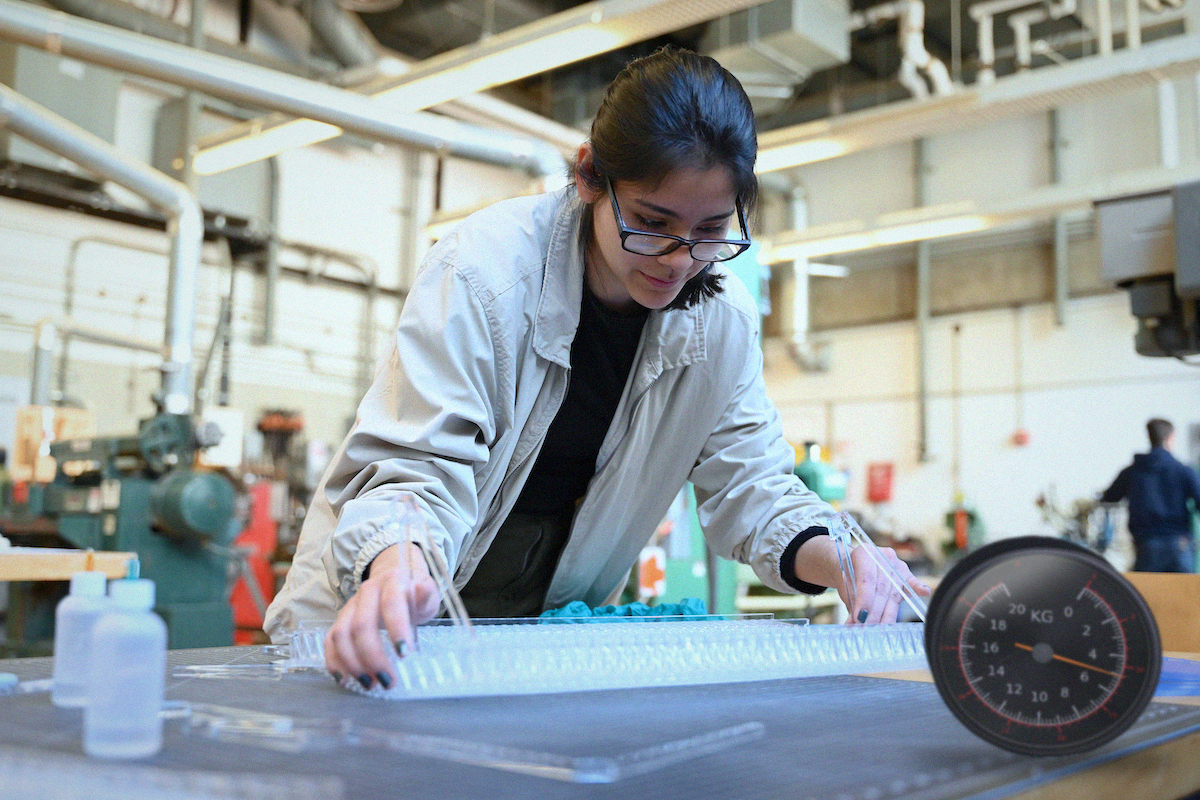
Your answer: {"value": 5, "unit": "kg"}
